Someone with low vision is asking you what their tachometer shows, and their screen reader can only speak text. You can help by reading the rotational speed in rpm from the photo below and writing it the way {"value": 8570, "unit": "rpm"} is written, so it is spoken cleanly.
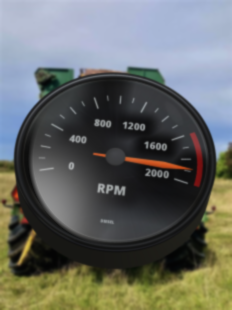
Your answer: {"value": 1900, "unit": "rpm"}
